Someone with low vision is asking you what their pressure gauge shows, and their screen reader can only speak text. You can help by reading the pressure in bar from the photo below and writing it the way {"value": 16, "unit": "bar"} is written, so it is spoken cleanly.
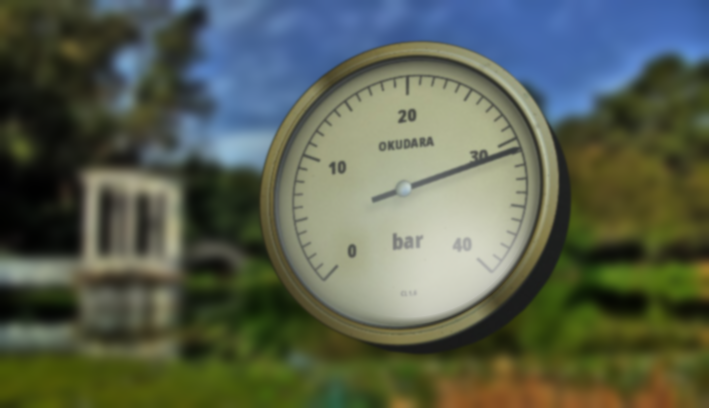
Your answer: {"value": 31, "unit": "bar"}
